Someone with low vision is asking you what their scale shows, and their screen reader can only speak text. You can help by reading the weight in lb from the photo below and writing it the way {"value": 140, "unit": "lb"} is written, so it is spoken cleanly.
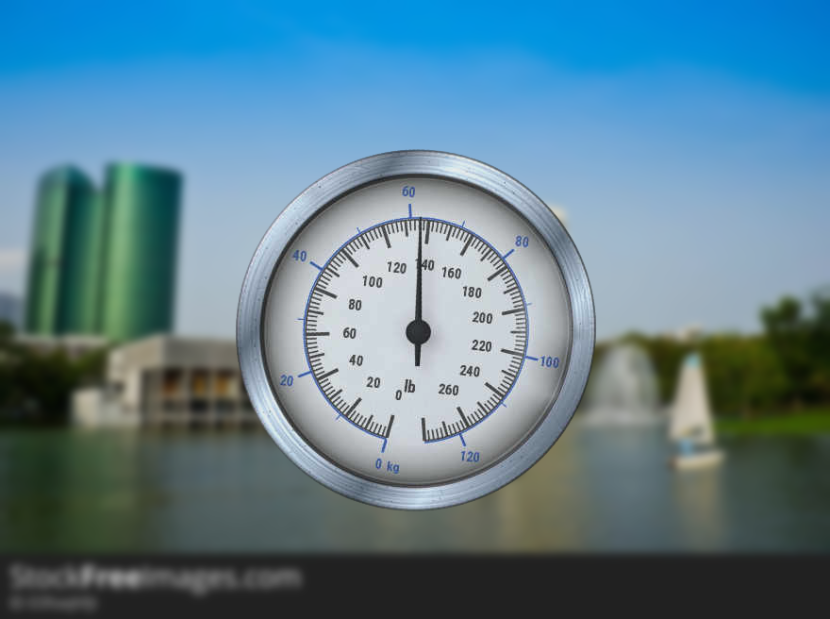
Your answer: {"value": 136, "unit": "lb"}
